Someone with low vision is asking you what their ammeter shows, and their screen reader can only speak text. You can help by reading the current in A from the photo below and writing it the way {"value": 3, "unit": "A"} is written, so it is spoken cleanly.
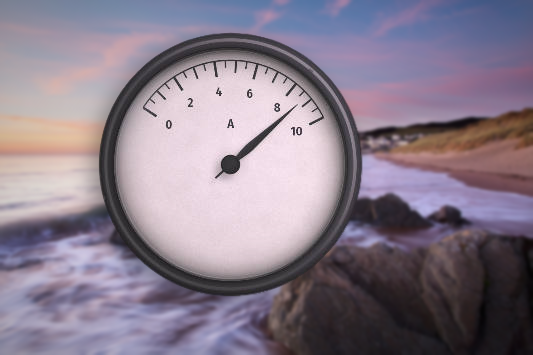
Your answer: {"value": 8.75, "unit": "A"}
